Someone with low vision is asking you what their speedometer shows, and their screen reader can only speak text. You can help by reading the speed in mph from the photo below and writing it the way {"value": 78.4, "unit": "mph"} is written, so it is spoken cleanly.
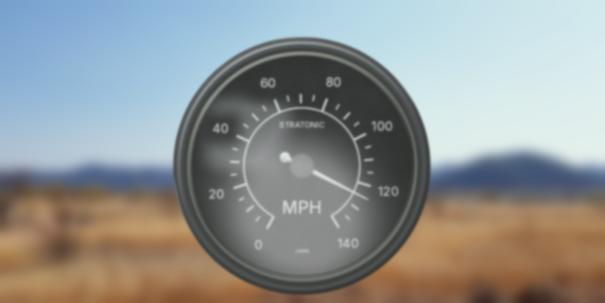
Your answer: {"value": 125, "unit": "mph"}
